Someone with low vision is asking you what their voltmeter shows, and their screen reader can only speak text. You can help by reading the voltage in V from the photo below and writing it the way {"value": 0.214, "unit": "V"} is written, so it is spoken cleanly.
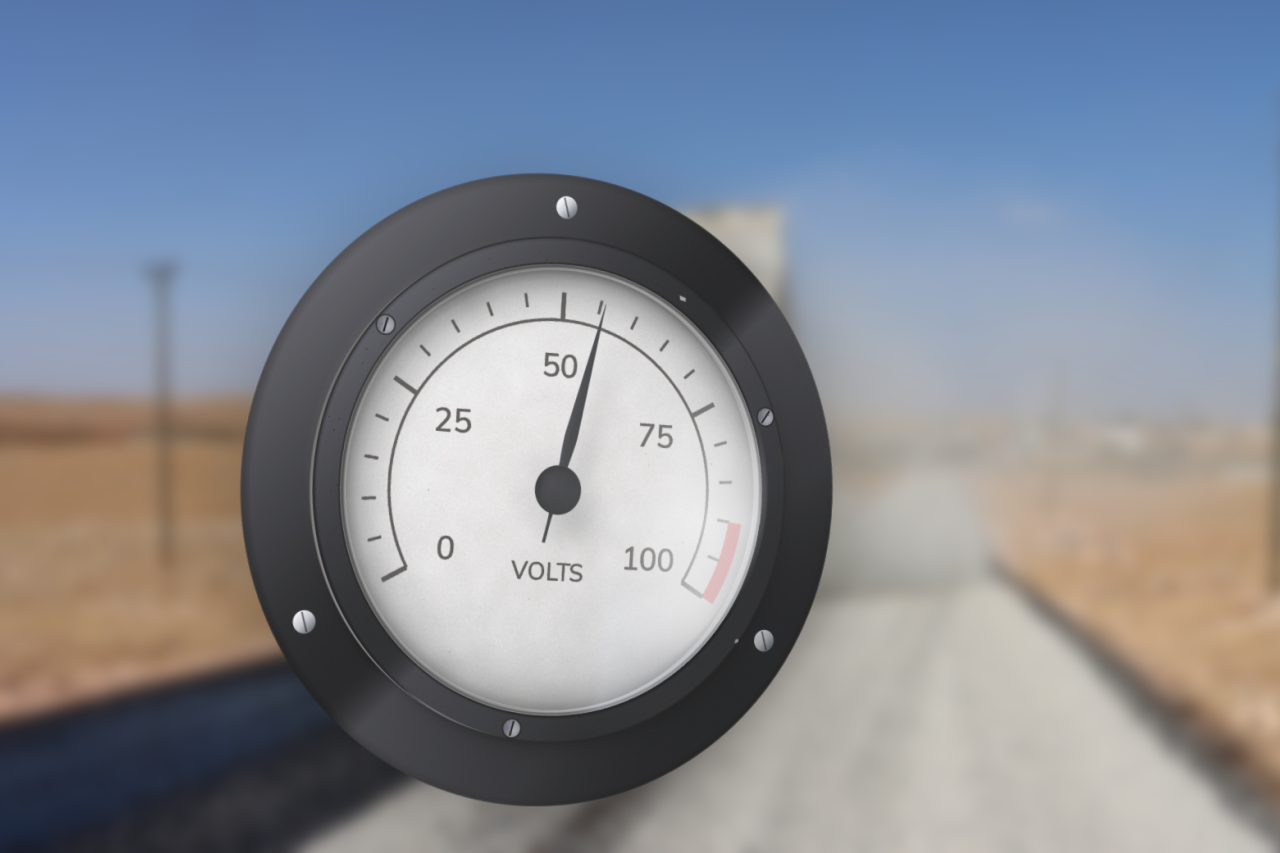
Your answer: {"value": 55, "unit": "V"}
